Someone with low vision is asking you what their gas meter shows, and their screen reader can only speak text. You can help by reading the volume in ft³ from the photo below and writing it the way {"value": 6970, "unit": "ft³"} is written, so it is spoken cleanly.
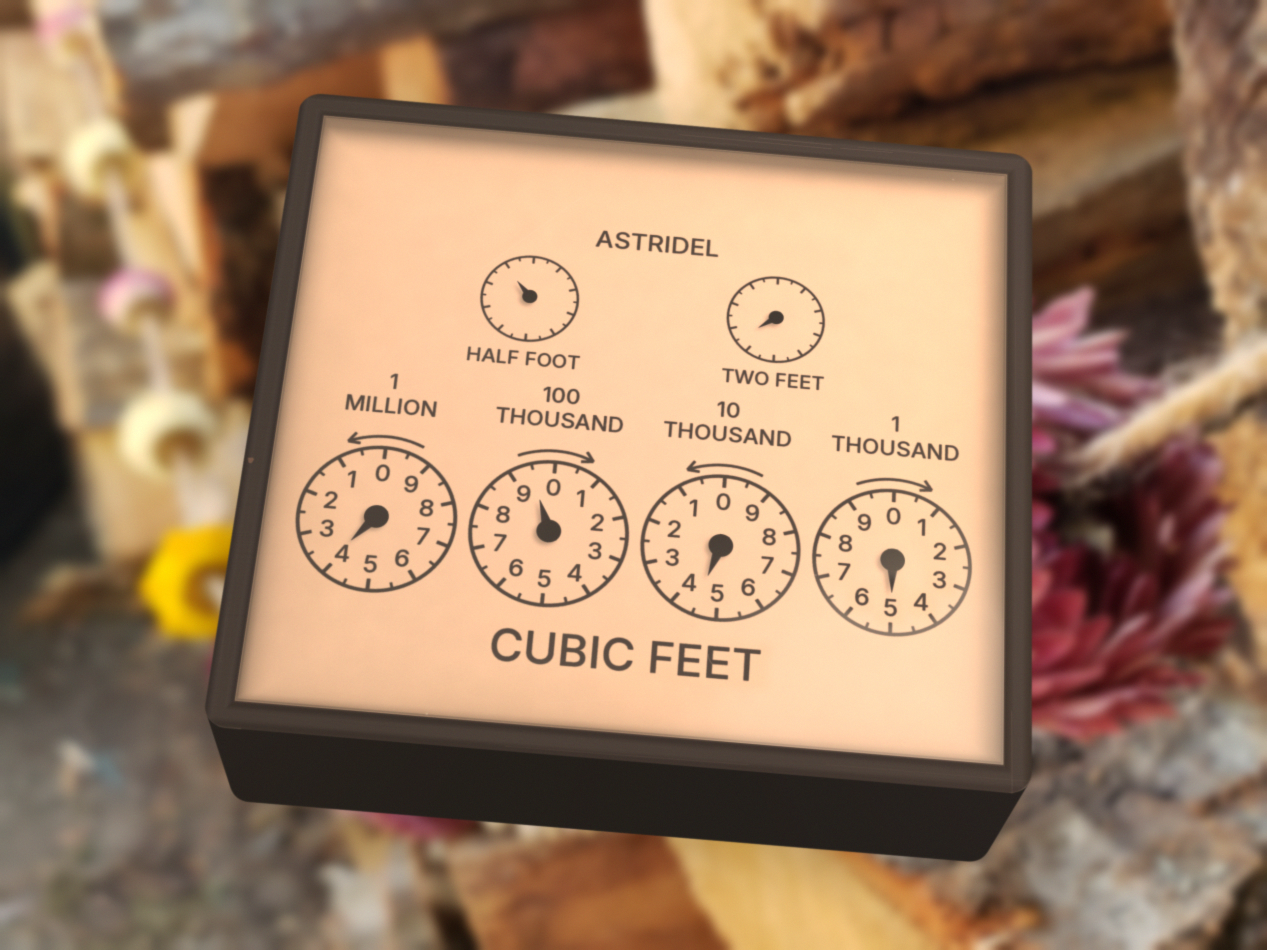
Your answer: {"value": 394500, "unit": "ft³"}
